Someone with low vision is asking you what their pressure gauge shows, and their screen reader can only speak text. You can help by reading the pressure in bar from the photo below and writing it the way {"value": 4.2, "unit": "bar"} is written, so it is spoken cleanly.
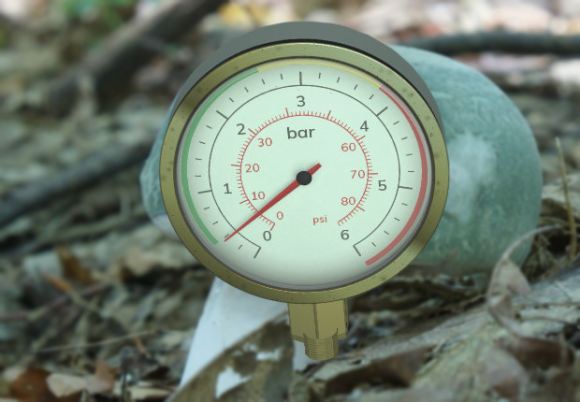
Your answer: {"value": 0.4, "unit": "bar"}
